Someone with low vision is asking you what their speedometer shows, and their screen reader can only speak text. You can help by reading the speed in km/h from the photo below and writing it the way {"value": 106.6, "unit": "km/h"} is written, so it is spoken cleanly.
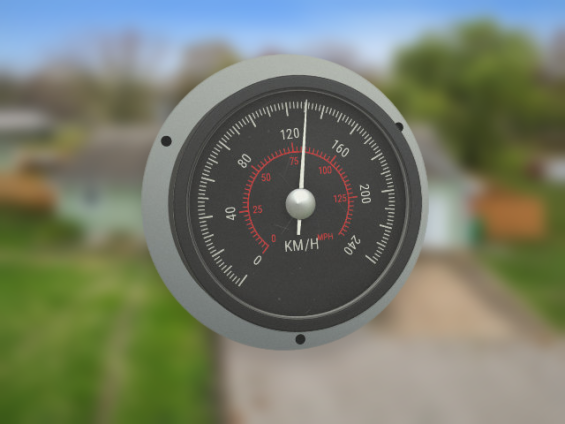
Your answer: {"value": 130, "unit": "km/h"}
